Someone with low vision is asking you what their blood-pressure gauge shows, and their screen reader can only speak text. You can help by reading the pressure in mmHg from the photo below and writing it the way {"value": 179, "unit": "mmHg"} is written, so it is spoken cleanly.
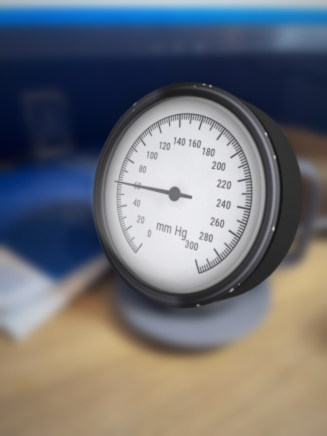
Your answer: {"value": 60, "unit": "mmHg"}
